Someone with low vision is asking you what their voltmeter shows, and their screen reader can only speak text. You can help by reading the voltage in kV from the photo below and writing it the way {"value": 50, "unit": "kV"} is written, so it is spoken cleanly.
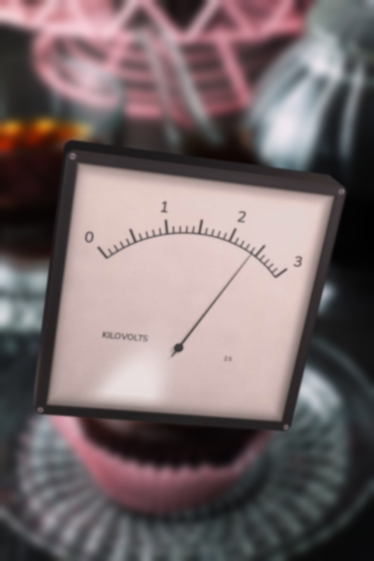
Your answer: {"value": 2.4, "unit": "kV"}
